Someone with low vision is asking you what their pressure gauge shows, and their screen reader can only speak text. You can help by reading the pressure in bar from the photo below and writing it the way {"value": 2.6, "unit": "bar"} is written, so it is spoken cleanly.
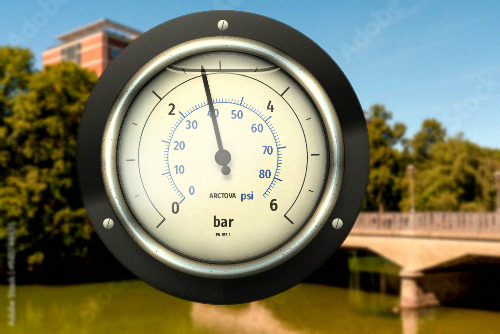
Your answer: {"value": 2.75, "unit": "bar"}
